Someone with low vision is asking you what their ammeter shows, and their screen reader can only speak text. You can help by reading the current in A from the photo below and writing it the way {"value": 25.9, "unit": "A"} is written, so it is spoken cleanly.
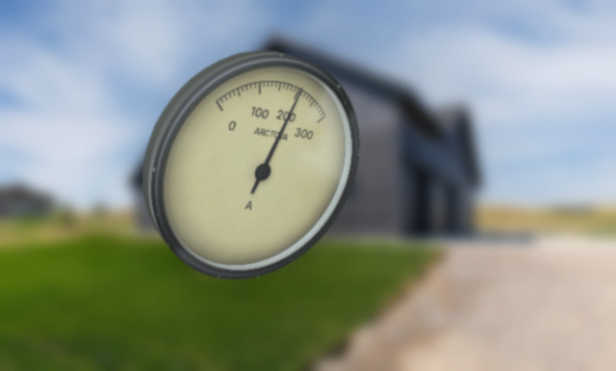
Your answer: {"value": 200, "unit": "A"}
